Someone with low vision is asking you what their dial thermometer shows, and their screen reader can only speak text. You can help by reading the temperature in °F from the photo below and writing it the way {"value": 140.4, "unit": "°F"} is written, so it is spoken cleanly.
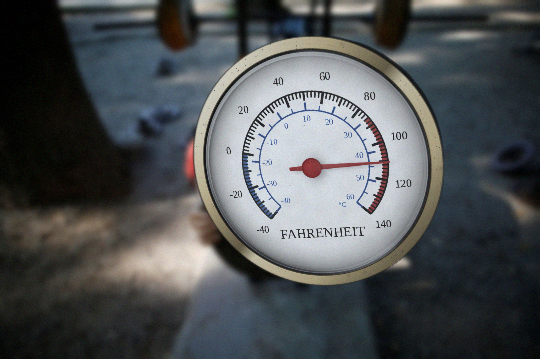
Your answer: {"value": 110, "unit": "°F"}
